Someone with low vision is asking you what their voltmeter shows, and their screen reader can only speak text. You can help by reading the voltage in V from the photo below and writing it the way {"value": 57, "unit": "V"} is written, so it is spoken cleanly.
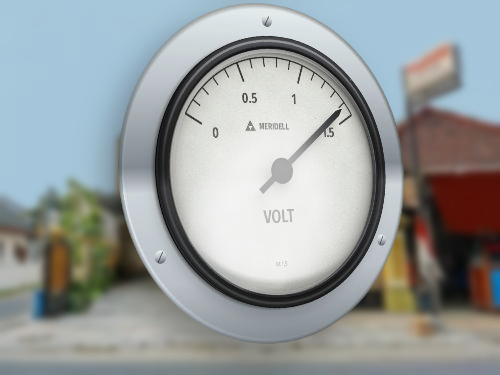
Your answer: {"value": 1.4, "unit": "V"}
